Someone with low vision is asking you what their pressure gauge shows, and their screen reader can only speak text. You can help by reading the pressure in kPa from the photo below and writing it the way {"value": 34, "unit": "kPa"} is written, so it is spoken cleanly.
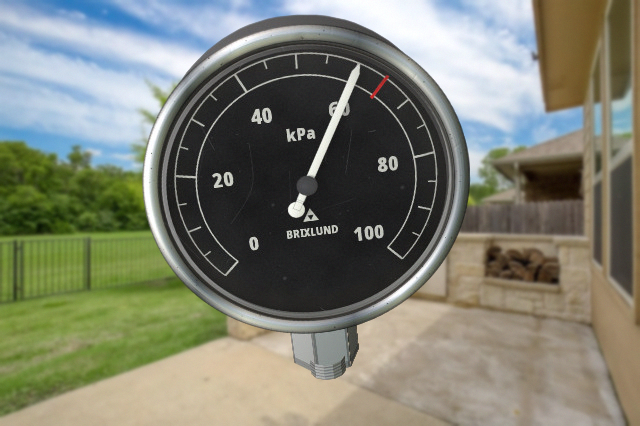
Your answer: {"value": 60, "unit": "kPa"}
